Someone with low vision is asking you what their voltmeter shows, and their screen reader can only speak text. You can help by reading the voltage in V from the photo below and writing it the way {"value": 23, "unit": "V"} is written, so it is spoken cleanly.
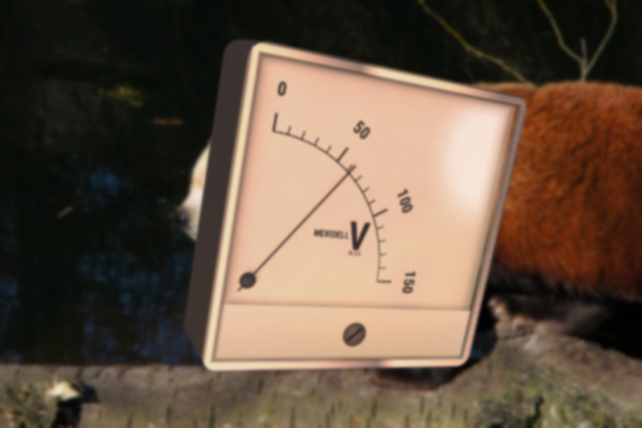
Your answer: {"value": 60, "unit": "V"}
